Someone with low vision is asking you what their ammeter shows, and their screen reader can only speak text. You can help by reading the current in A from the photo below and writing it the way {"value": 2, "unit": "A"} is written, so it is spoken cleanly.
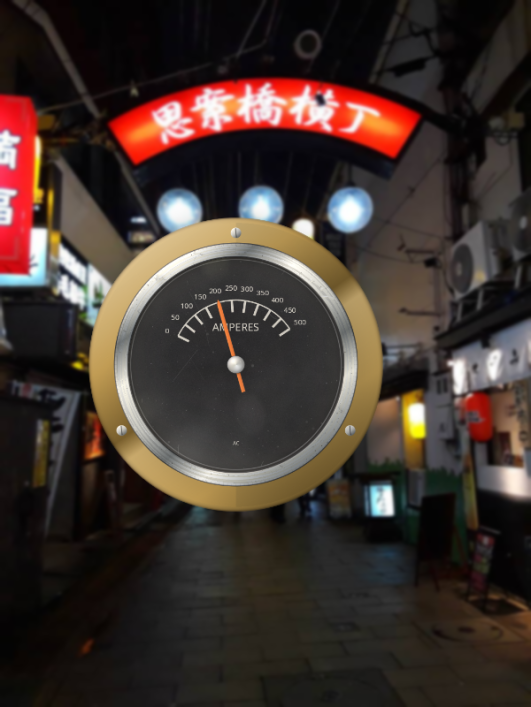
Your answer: {"value": 200, "unit": "A"}
